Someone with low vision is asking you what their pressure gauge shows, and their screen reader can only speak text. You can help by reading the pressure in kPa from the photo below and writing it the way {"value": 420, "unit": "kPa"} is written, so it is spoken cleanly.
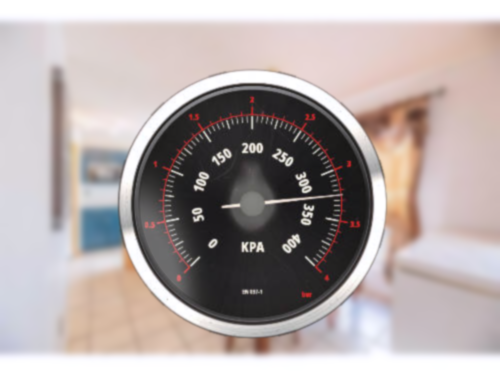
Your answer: {"value": 325, "unit": "kPa"}
